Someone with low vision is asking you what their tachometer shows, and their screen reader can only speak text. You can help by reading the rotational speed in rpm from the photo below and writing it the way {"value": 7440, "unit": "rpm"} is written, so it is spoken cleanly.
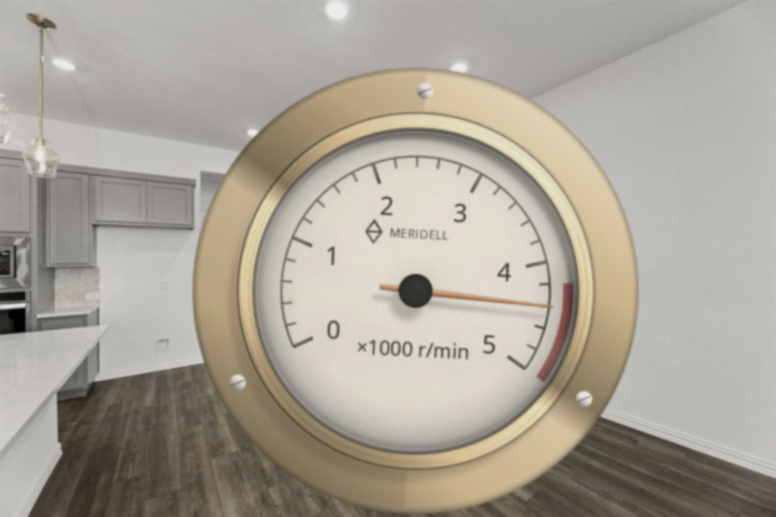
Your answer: {"value": 4400, "unit": "rpm"}
